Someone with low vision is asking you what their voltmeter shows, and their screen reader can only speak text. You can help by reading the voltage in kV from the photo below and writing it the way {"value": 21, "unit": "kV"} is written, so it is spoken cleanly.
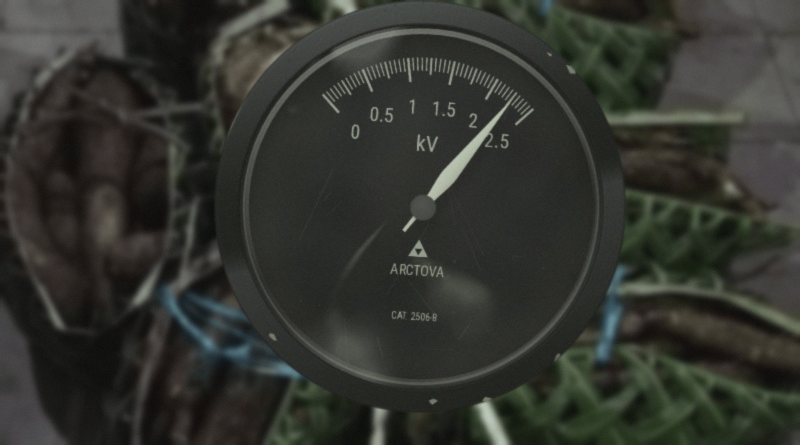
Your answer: {"value": 2.25, "unit": "kV"}
